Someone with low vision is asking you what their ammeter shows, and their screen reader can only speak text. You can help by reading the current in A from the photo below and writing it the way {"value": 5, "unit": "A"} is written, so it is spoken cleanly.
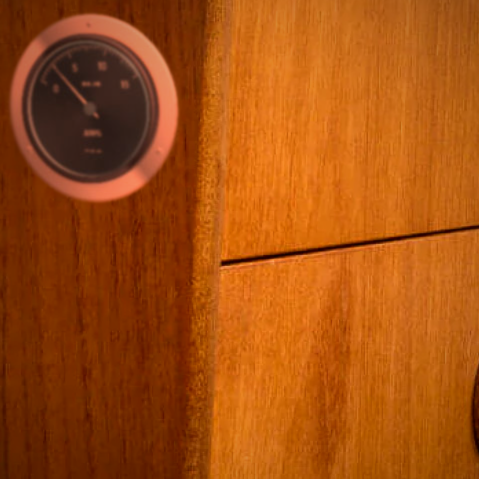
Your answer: {"value": 2.5, "unit": "A"}
